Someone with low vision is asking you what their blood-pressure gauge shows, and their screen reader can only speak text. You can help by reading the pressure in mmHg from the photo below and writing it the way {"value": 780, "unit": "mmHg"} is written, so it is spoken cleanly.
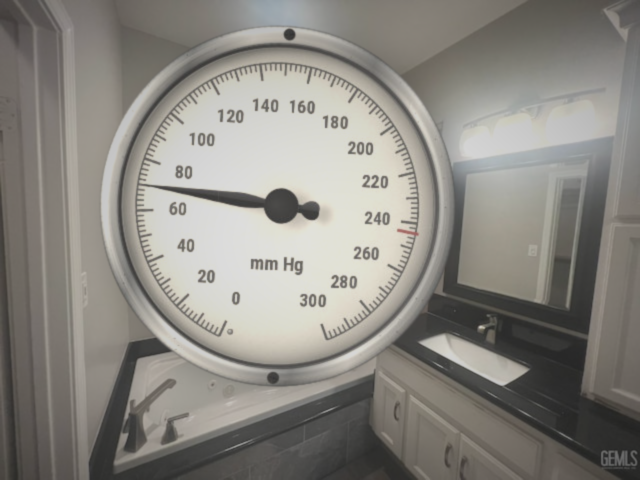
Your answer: {"value": 70, "unit": "mmHg"}
